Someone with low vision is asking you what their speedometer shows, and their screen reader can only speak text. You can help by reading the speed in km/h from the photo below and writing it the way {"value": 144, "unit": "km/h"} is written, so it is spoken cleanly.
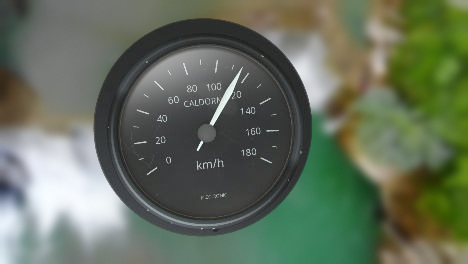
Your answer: {"value": 115, "unit": "km/h"}
